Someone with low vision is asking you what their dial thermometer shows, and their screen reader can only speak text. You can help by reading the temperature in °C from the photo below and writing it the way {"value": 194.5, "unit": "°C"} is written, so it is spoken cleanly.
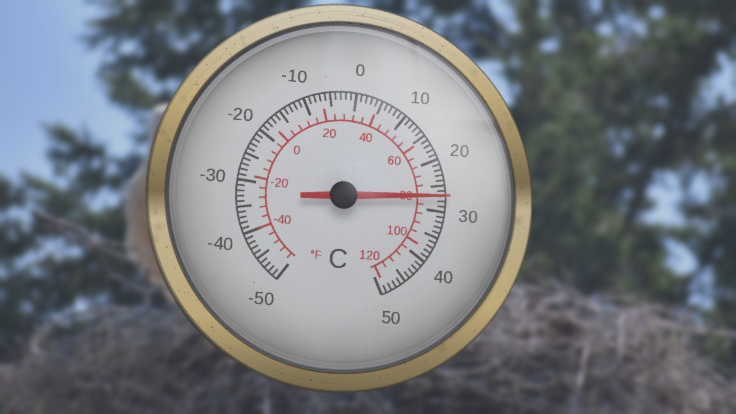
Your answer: {"value": 27, "unit": "°C"}
